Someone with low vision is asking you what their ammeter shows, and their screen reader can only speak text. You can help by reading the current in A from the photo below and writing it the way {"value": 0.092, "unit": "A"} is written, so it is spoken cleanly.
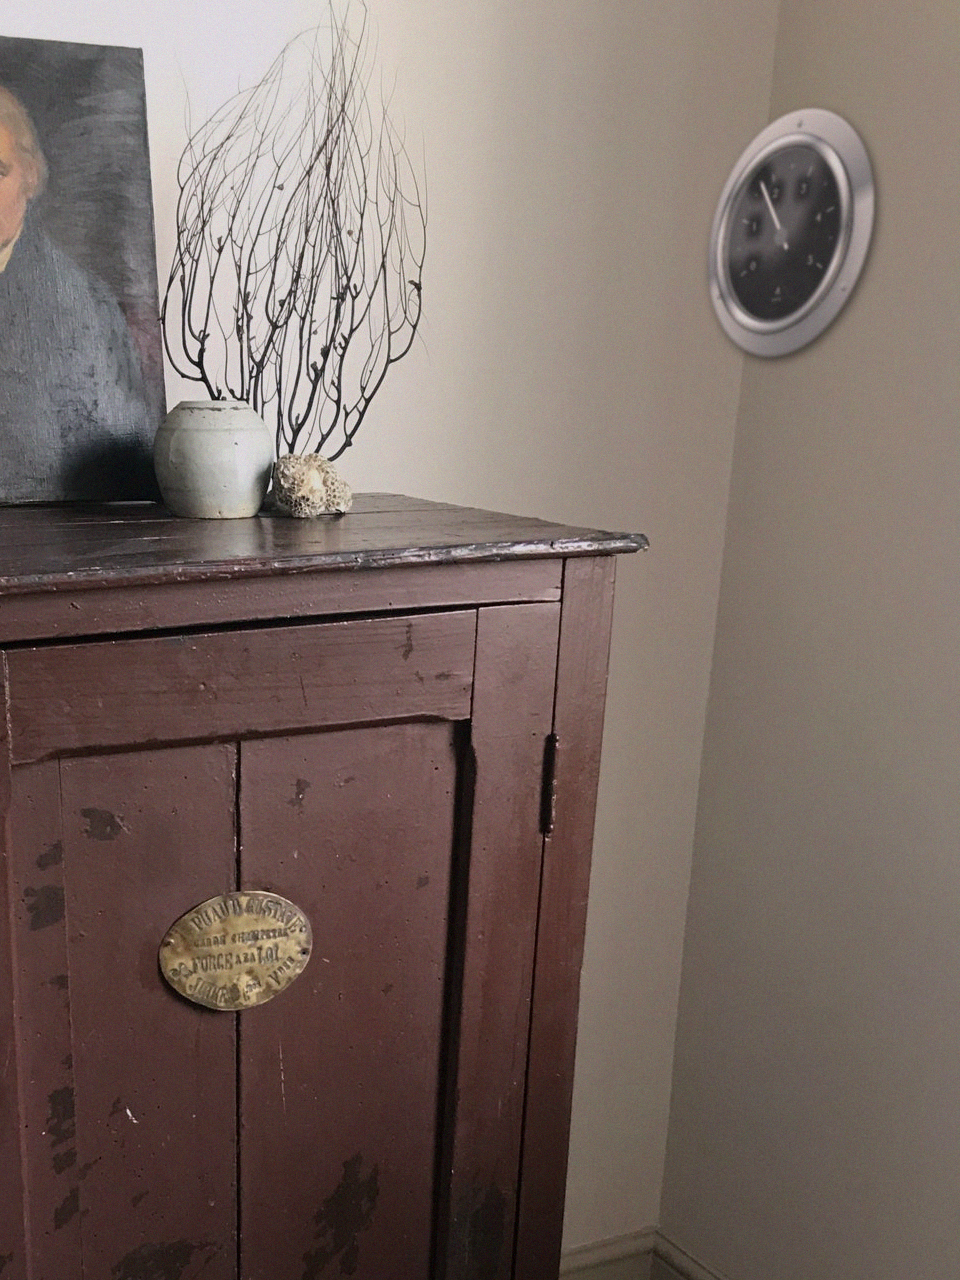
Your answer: {"value": 1.75, "unit": "A"}
